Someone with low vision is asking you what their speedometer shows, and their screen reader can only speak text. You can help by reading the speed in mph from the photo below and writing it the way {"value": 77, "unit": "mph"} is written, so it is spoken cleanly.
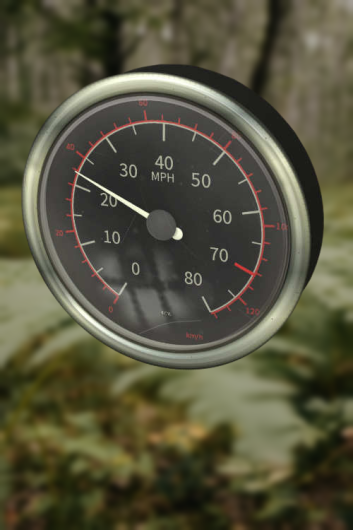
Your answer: {"value": 22.5, "unit": "mph"}
